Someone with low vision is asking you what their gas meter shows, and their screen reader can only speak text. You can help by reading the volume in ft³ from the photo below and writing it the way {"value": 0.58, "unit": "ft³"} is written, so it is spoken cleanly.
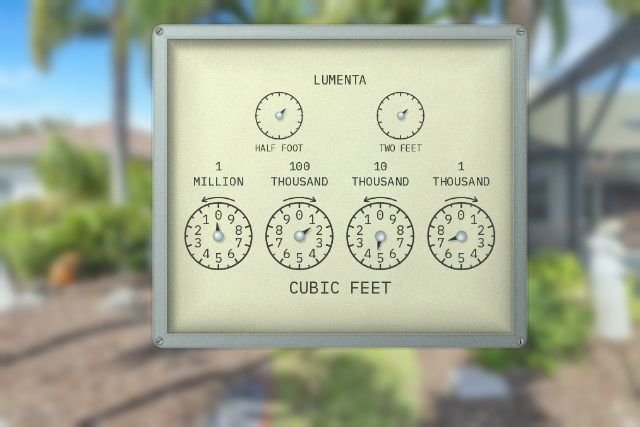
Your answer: {"value": 14700, "unit": "ft³"}
